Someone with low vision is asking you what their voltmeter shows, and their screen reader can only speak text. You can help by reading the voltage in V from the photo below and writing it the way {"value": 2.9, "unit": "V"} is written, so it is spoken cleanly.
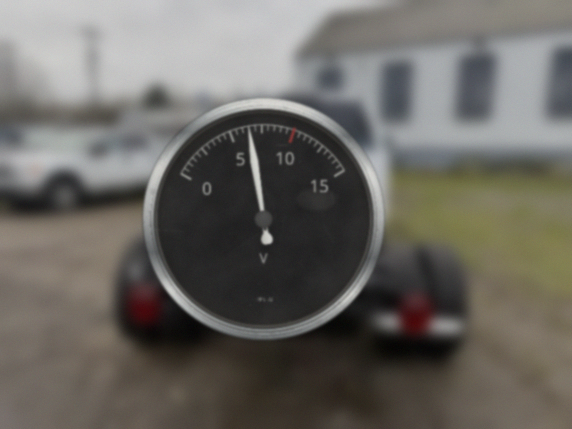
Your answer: {"value": 6.5, "unit": "V"}
